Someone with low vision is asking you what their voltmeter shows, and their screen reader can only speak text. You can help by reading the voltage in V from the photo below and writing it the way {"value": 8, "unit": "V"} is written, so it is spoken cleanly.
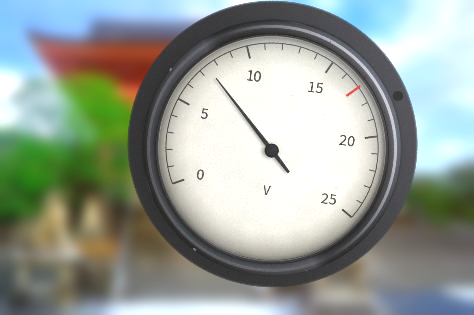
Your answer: {"value": 7.5, "unit": "V"}
